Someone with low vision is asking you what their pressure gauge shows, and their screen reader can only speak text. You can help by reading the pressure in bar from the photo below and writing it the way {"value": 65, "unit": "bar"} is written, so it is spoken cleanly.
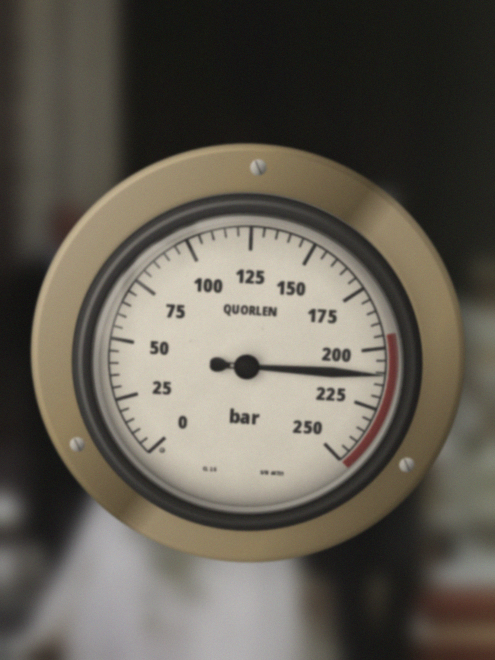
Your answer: {"value": 210, "unit": "bar"}
